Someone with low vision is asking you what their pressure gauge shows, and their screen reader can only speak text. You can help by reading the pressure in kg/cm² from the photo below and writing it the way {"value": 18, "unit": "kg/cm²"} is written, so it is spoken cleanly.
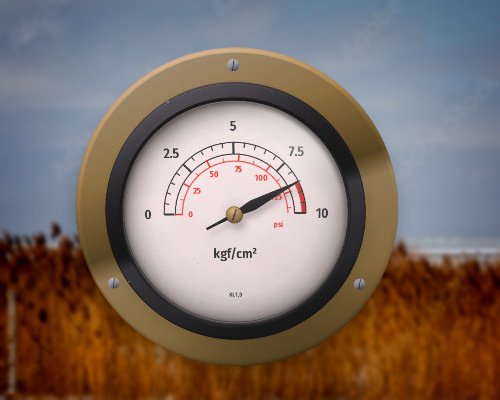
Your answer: {"value": 8.5, "unit": "kg/cm²"}
